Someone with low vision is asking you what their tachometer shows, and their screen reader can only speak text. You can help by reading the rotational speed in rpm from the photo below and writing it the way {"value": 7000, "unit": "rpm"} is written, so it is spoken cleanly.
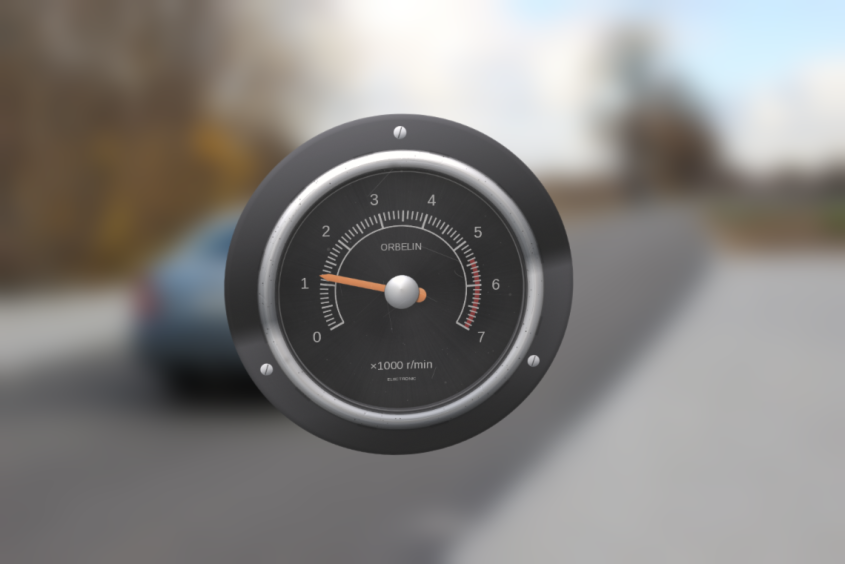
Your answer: {"value": 1200, "unit": "rpm"}
